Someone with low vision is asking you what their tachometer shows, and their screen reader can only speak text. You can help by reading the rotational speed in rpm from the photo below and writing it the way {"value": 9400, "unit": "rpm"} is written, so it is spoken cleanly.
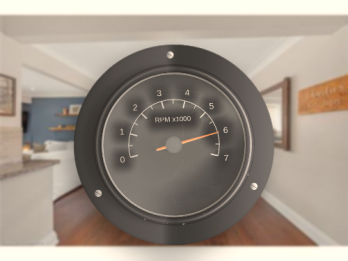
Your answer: {"value": 6000, "unit": "rpm"}
